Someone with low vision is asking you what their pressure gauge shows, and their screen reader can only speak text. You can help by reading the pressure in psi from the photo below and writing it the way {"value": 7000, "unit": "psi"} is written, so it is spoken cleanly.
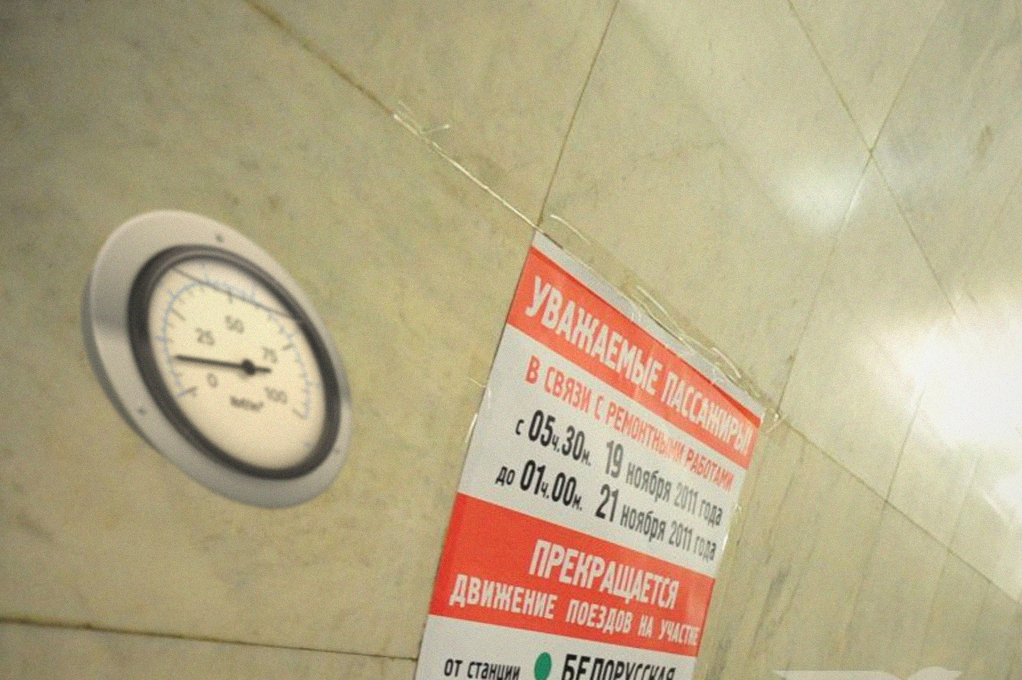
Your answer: {"value": 10, "unit": "psi"}
